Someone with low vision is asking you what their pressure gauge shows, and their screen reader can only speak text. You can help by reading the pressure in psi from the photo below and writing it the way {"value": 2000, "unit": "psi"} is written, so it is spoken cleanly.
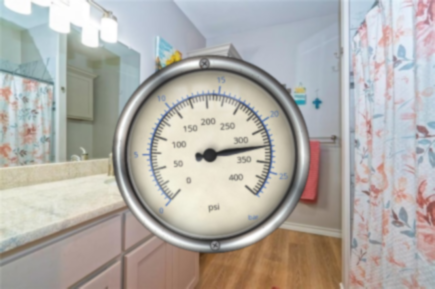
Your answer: {"value": 325, "unit": "psi"}
